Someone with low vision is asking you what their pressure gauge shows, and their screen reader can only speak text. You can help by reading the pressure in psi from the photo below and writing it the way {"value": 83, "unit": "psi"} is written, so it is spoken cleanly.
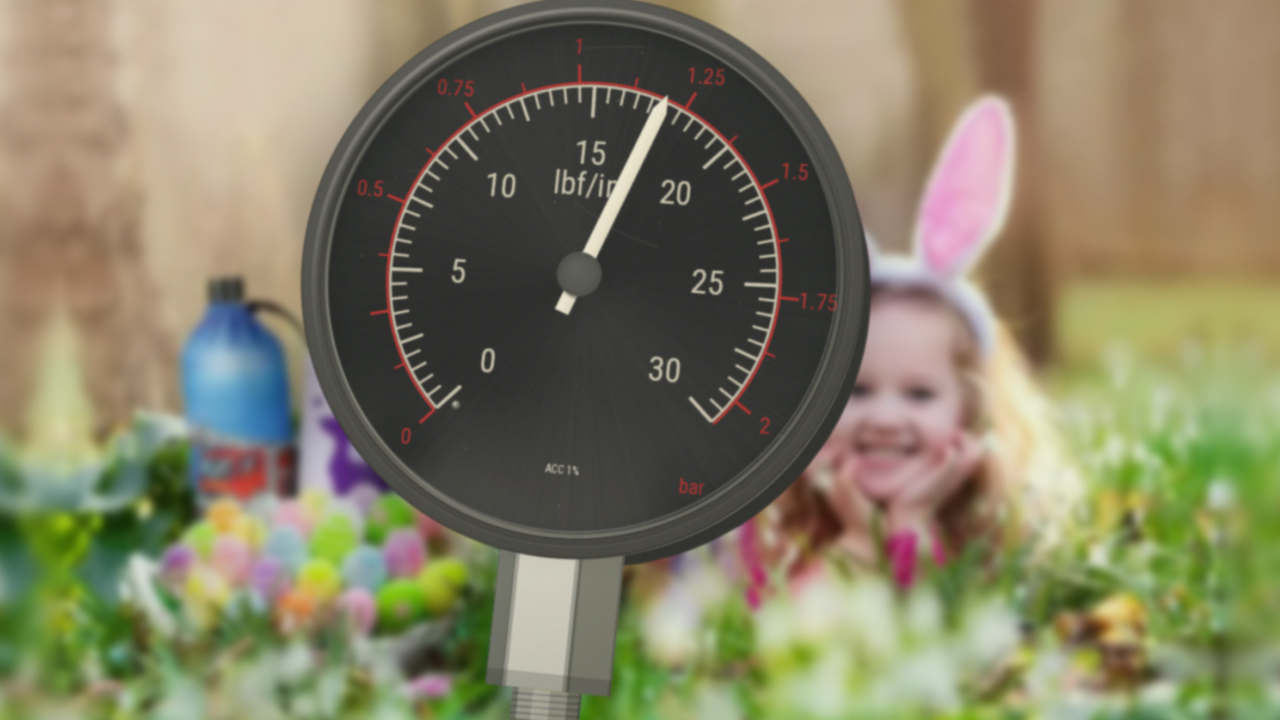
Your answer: {"value": 17.5, "unit": "psi"}
